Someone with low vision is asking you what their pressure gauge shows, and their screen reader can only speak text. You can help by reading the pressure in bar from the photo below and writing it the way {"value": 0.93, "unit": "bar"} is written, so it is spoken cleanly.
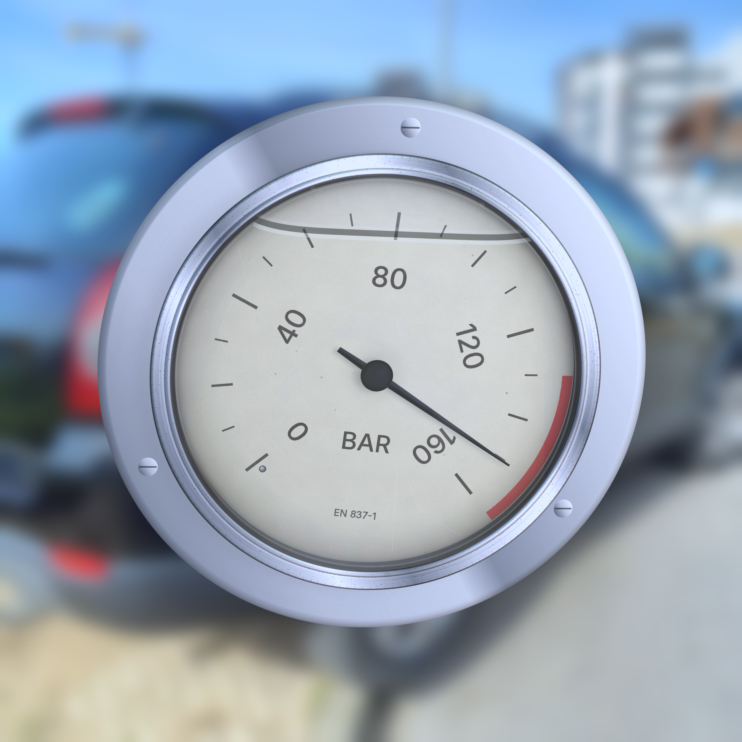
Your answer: {"value": 150, "unit": "bar"}
